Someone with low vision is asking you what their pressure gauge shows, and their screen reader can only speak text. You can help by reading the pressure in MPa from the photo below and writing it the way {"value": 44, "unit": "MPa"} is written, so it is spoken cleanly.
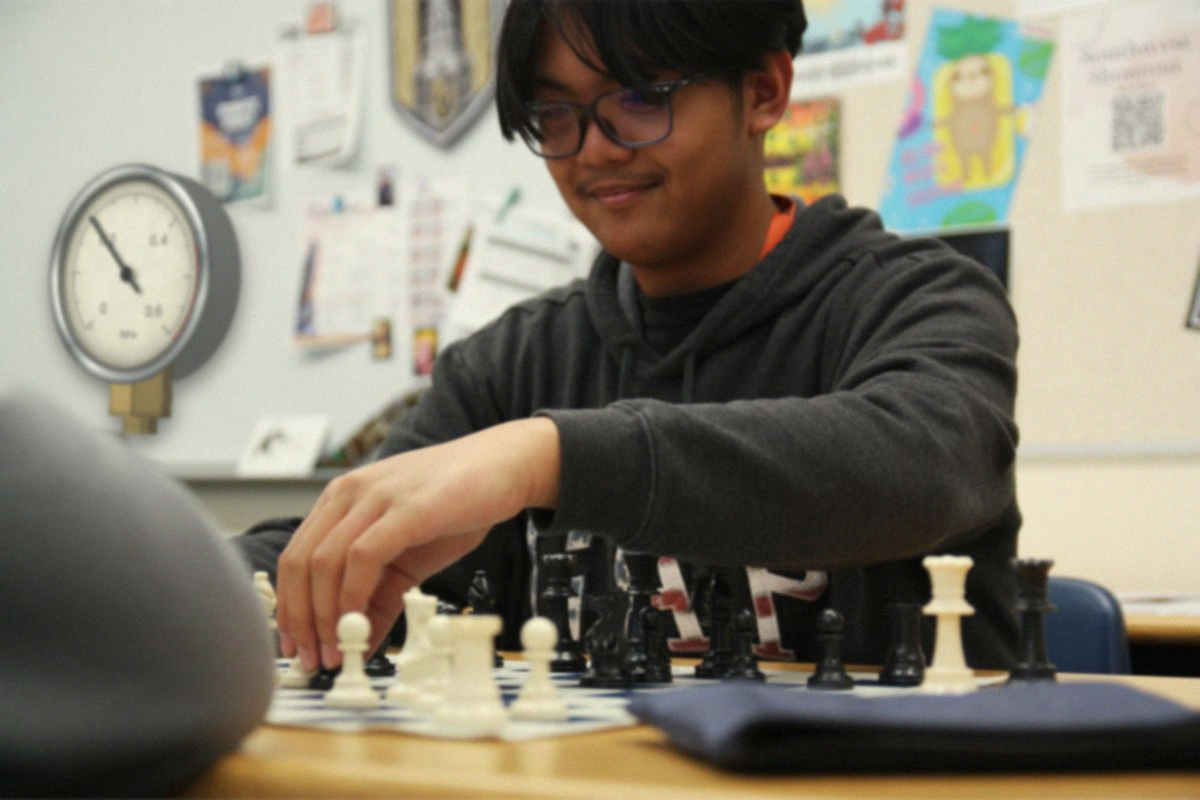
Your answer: {"value": 0.2, "unit": "MPa"}
